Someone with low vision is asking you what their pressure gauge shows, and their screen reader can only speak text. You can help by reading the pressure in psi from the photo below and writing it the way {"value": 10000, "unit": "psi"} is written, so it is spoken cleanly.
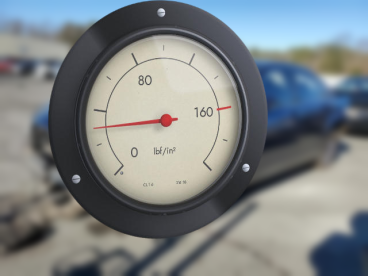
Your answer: {"value": 30, "unit": "psi"}
